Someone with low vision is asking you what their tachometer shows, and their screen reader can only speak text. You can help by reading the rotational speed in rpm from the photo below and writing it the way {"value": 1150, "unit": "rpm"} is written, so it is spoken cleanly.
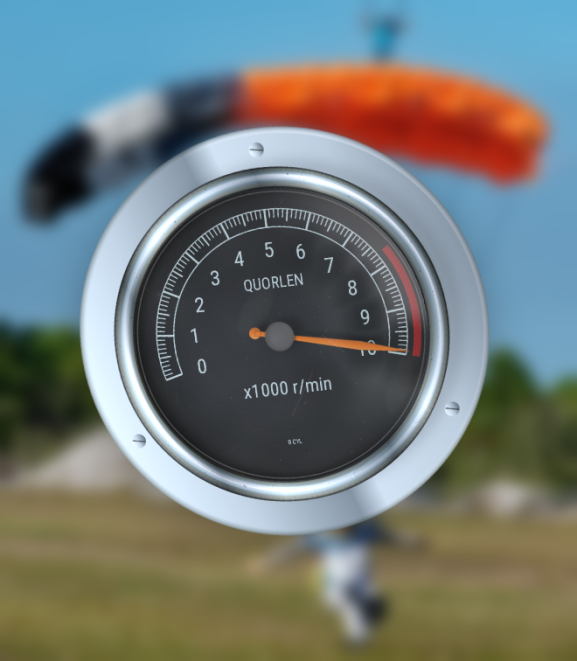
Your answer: {"value": 9900, "unit": "rpm"}
